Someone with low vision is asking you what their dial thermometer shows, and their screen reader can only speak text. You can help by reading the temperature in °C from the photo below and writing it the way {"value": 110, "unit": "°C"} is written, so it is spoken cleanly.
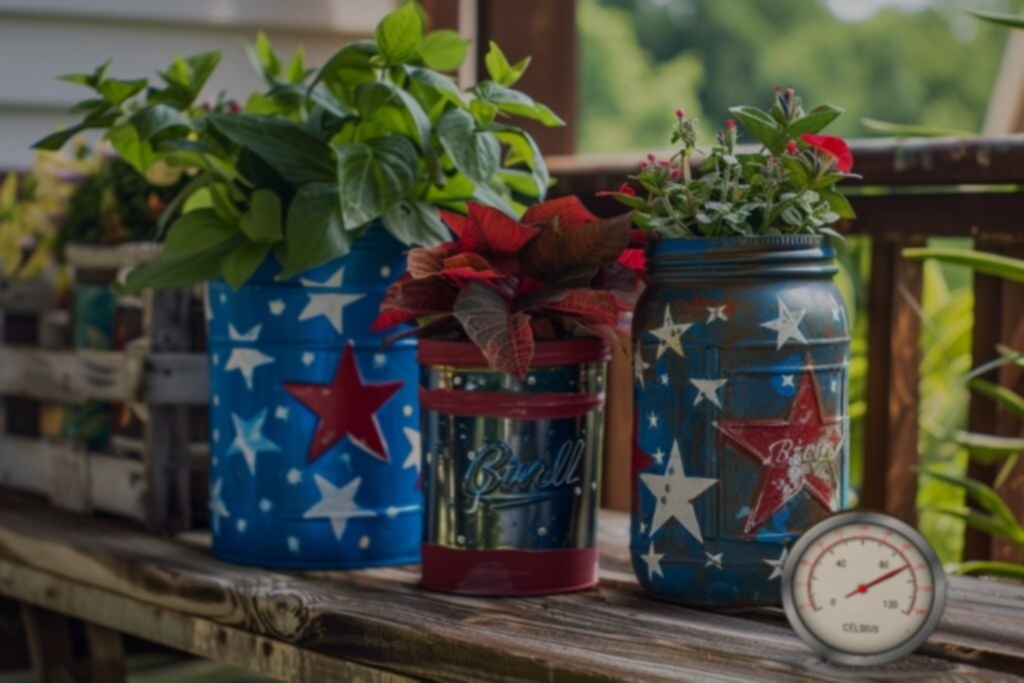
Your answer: {"value": 90, "unit": "°C"}
